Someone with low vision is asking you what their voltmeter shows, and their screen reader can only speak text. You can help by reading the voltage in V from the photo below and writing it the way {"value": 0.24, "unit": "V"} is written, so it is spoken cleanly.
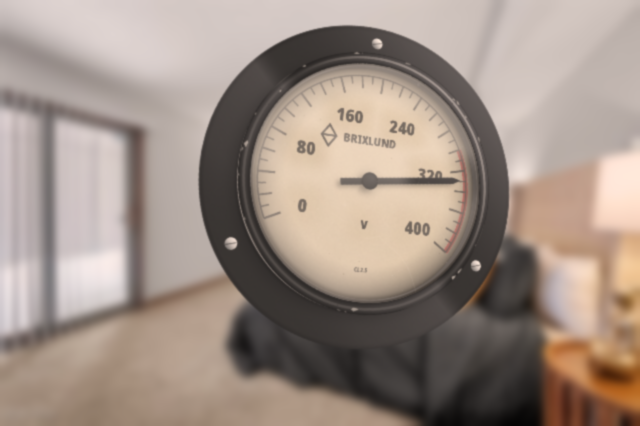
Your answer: {"value": 330, "unit": "V"}
